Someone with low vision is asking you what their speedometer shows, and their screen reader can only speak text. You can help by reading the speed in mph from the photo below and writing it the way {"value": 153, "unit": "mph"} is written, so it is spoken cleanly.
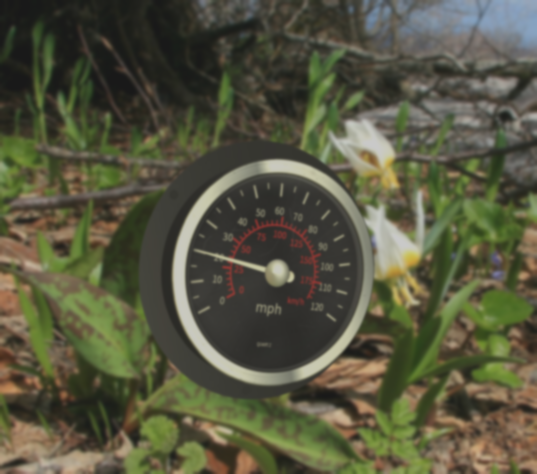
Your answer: {"value": 20, "unit": "mph"}
